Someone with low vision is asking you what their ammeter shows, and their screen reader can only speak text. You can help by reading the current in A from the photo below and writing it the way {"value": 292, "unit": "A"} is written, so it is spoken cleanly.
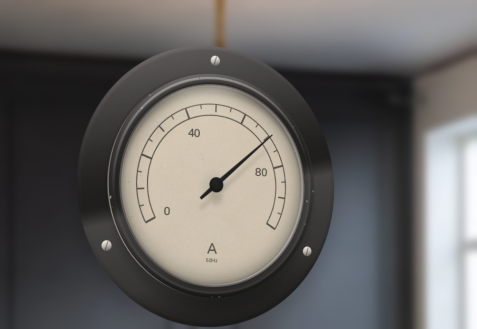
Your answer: {"value": 70, "unit": "A"}
